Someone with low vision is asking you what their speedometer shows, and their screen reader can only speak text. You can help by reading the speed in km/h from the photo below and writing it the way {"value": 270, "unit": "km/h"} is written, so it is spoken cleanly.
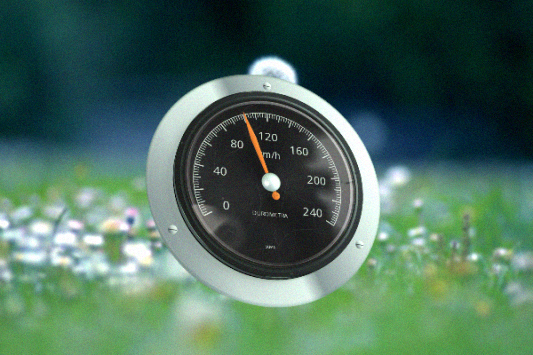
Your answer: {"value": 100, "unit": "km/h"}
